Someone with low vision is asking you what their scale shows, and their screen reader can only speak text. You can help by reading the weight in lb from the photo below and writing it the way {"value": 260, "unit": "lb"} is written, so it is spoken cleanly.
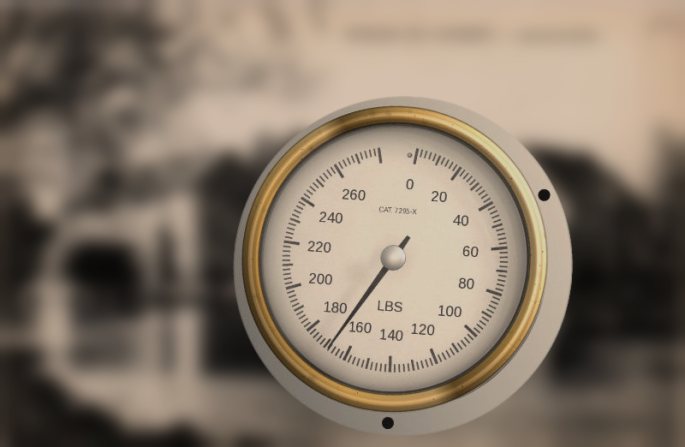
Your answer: {"value": 168, "unit": "lb"}
